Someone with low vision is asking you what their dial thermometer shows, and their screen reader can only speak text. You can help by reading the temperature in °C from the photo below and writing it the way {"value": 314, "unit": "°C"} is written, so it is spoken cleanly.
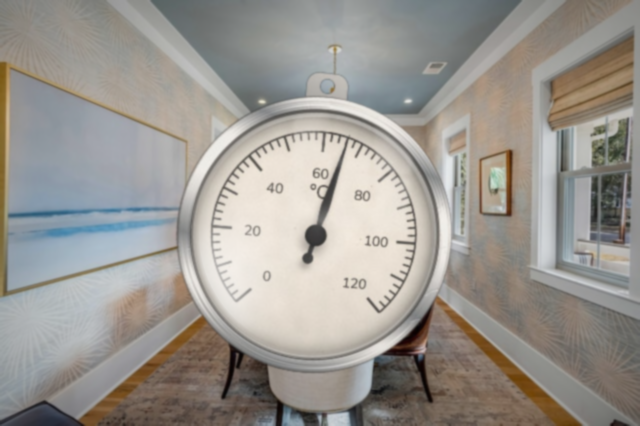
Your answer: {"value": 66, "unit": "°C"}
